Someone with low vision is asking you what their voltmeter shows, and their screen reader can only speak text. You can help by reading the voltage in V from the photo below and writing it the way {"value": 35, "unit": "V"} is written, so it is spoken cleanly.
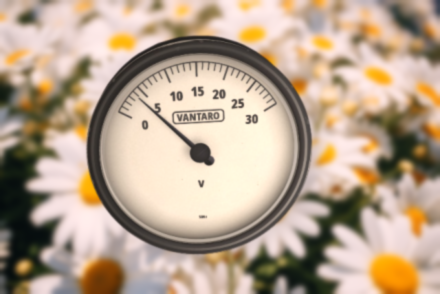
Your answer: {"value": 4, "unit": "V"}
